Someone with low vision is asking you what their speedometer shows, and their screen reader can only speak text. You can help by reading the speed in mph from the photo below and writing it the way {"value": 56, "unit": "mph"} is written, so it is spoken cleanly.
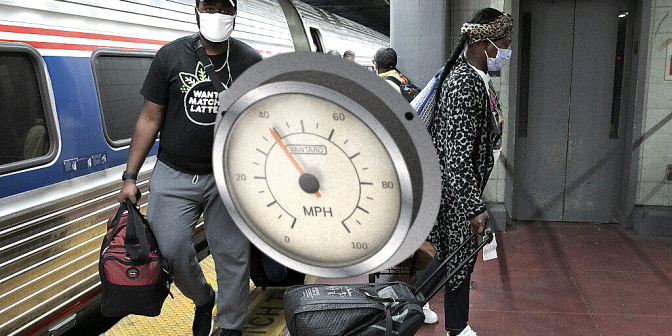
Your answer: {"value": 40, "unit": "mph"}
